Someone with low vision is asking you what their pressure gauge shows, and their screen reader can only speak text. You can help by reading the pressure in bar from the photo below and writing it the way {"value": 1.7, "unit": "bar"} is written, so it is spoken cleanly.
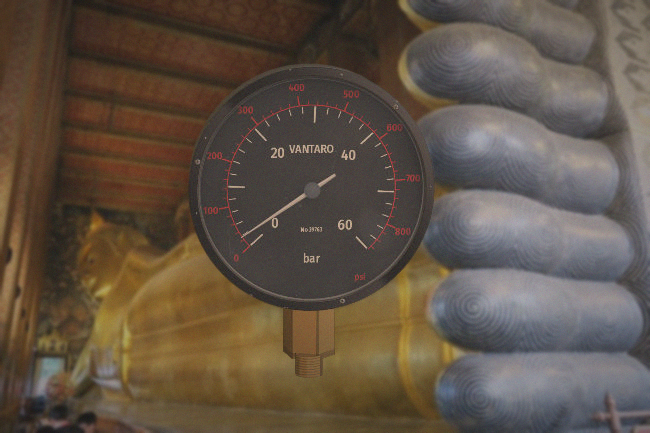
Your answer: {"value": 2, "unit": "bar"}
